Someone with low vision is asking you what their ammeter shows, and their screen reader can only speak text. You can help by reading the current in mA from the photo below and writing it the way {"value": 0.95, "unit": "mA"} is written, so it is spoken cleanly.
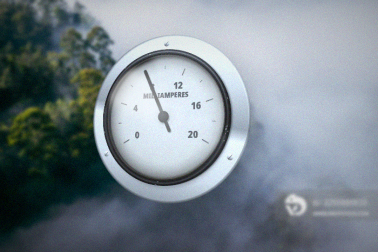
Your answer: {"value": 8, "unit": "mA"}
